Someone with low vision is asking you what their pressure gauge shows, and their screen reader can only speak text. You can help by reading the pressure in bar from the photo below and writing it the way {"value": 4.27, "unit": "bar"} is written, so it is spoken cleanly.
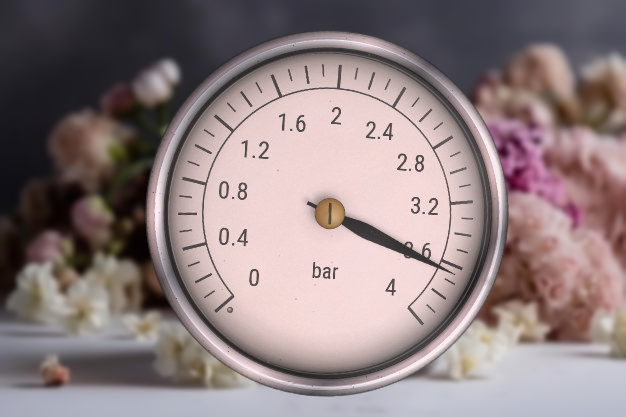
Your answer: {"value": 3.65, "unit": "bar"}
